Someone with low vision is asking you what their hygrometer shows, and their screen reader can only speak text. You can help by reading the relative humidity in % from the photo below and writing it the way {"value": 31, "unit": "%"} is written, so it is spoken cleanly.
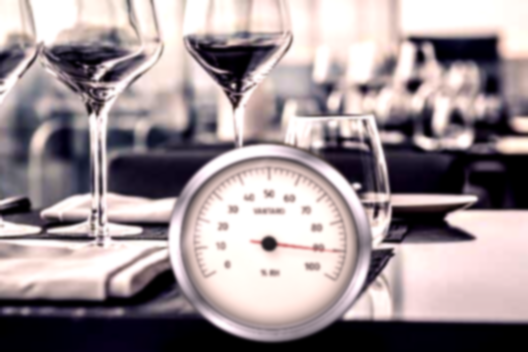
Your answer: {"value": 90, "unit": "%"}
